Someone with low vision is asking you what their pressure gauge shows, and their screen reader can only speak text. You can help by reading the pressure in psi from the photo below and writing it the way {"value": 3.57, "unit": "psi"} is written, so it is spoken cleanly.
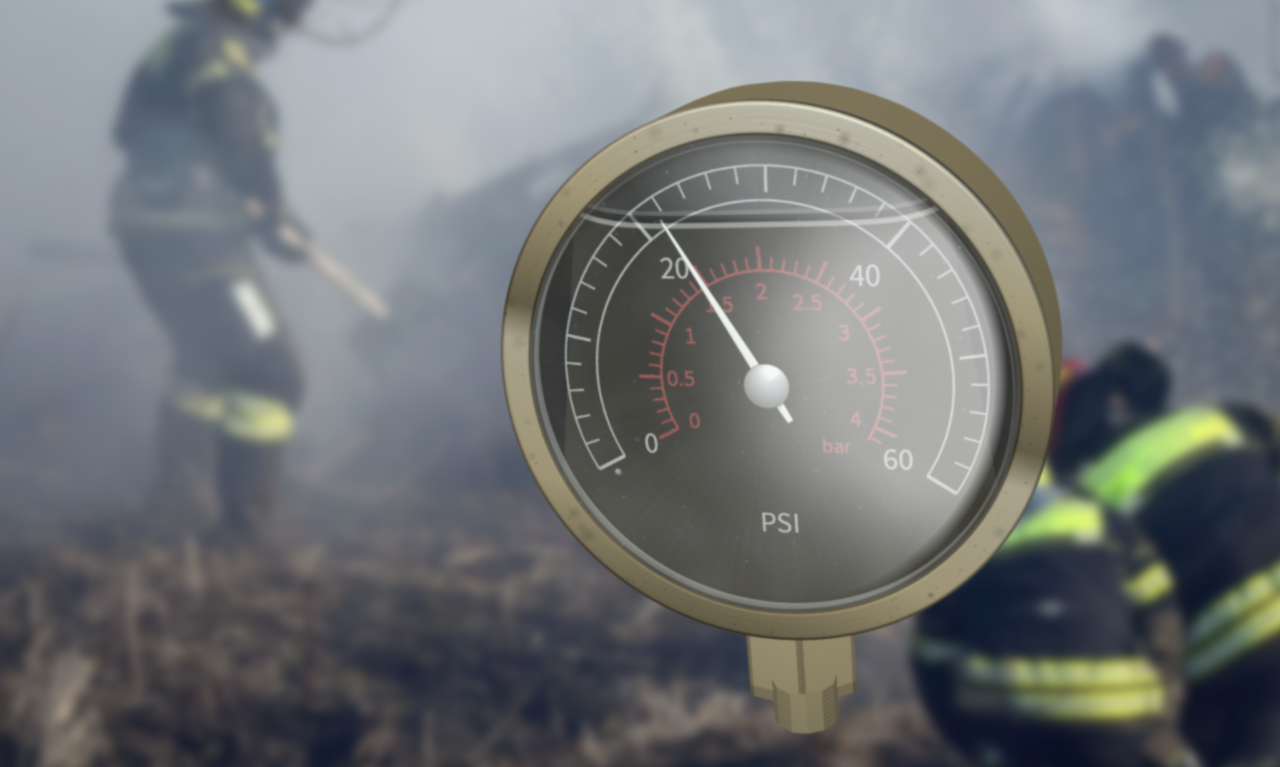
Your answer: {"value": 22, "unit": "psi"}
